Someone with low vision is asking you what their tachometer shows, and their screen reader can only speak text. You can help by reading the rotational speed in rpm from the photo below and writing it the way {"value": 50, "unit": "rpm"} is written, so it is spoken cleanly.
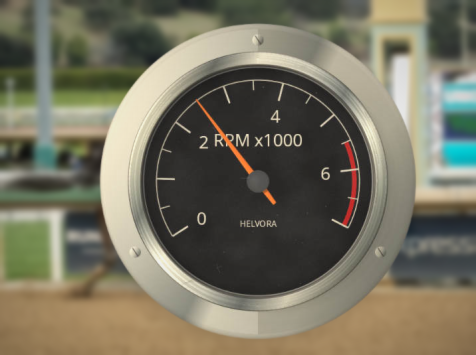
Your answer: {"value": 2500, "unit": "rpm"}
